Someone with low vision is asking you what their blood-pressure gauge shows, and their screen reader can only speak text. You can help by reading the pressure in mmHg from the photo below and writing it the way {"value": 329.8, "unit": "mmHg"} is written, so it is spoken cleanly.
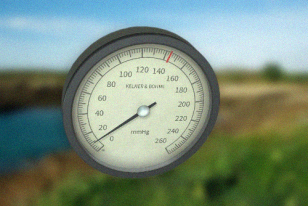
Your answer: {"value": 10, "unit": "mmHg"}
